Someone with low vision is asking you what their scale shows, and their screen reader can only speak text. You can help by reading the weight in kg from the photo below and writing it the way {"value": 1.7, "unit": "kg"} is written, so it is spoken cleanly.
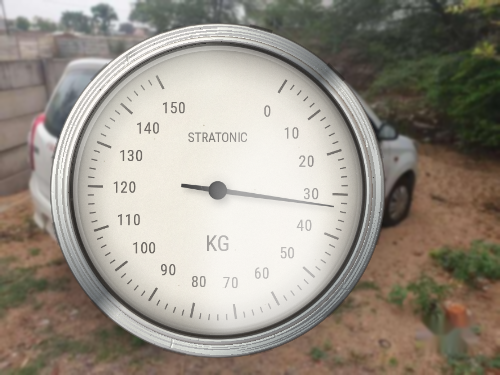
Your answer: {"value": 33, "unit": "kg"}
